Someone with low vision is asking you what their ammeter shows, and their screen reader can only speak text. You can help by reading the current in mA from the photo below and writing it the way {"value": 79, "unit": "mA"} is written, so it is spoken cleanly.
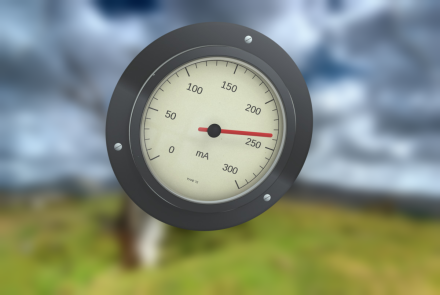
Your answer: {"value": 235, "unit": "mA"}
